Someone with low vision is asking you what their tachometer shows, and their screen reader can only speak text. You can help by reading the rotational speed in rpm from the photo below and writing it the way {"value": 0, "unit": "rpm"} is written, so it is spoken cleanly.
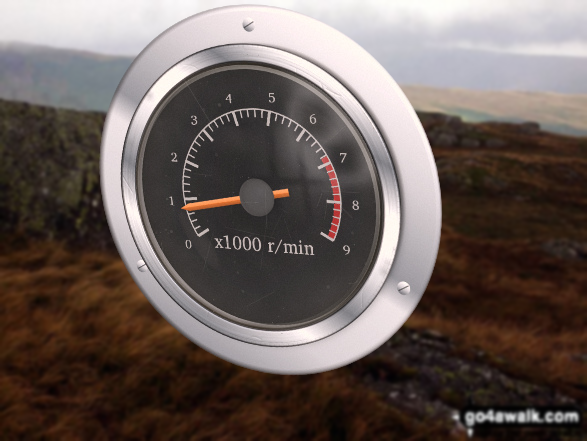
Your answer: {"value": 800, "unit": "rpm"}
